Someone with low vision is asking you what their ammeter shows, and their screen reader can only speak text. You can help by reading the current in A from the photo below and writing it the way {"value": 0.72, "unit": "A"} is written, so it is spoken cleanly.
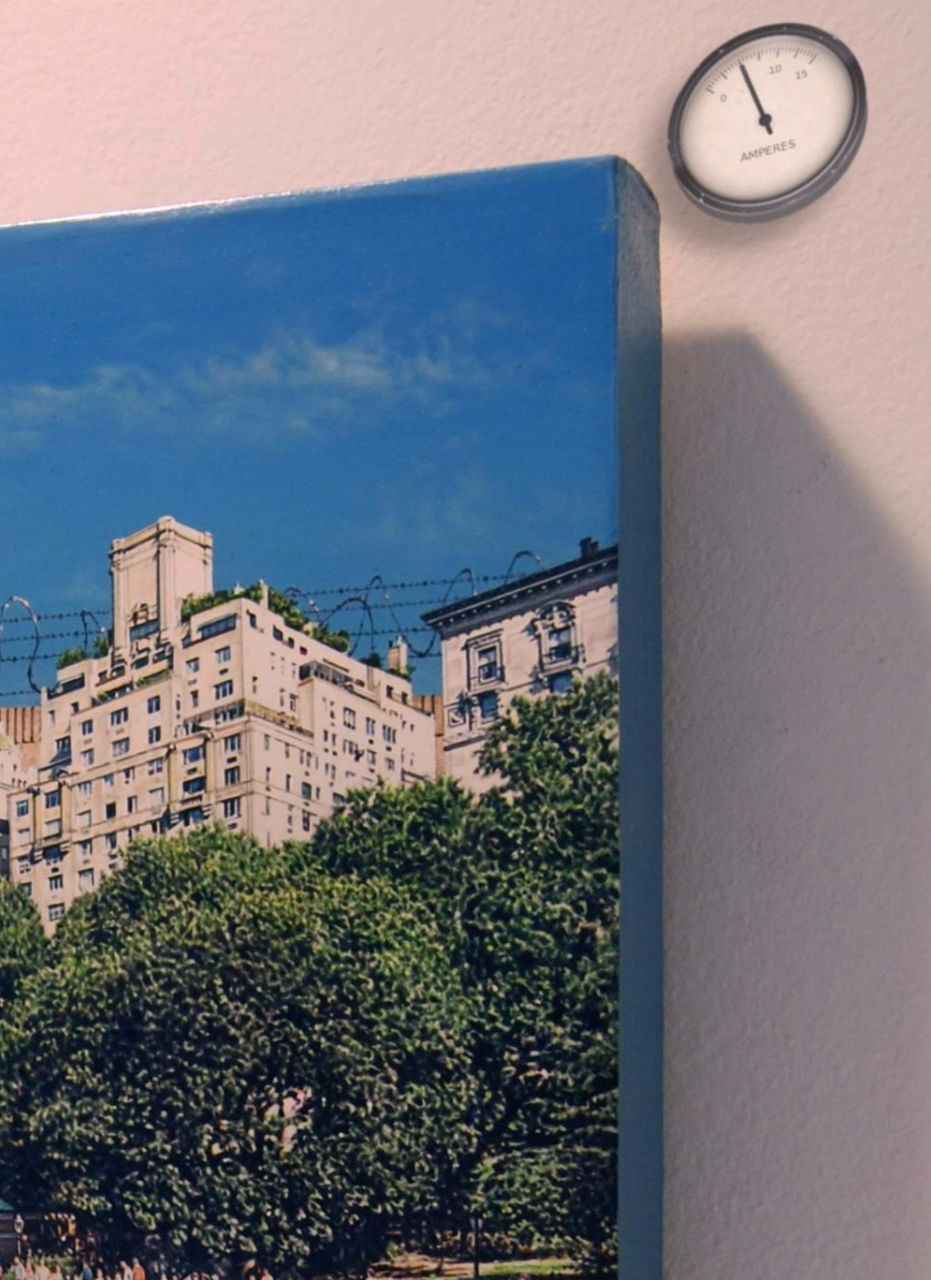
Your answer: {"value": 5, "unit": "A"}
